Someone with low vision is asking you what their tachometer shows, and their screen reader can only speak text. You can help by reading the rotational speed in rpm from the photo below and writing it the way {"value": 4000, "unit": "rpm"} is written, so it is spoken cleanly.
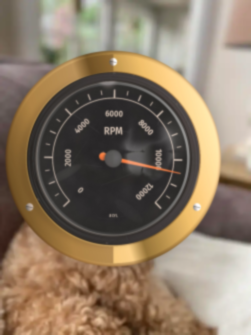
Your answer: {"value": 10500, "unit": "rpm"}
